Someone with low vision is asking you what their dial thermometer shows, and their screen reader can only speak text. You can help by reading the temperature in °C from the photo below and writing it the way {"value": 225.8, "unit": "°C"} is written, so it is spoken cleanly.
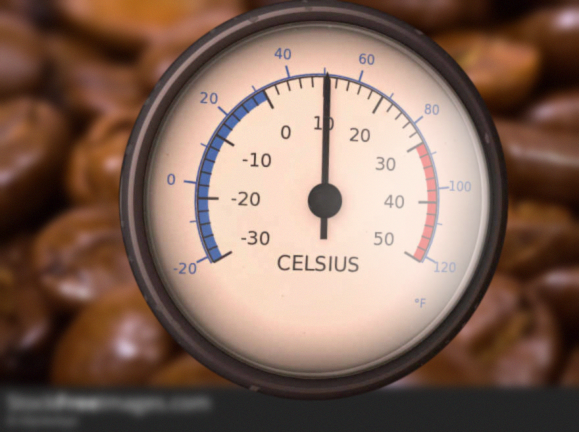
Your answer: {"value": 10, "unit": "°C"}
